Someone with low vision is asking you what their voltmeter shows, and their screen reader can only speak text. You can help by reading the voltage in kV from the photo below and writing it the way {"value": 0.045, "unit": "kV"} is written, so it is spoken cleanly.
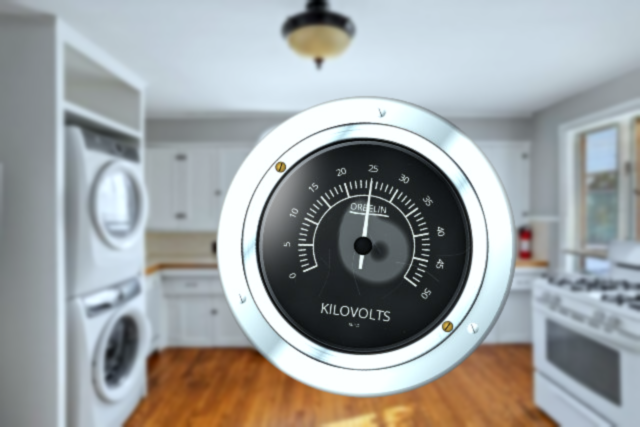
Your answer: {"value": 25, "unit": "kV"}
